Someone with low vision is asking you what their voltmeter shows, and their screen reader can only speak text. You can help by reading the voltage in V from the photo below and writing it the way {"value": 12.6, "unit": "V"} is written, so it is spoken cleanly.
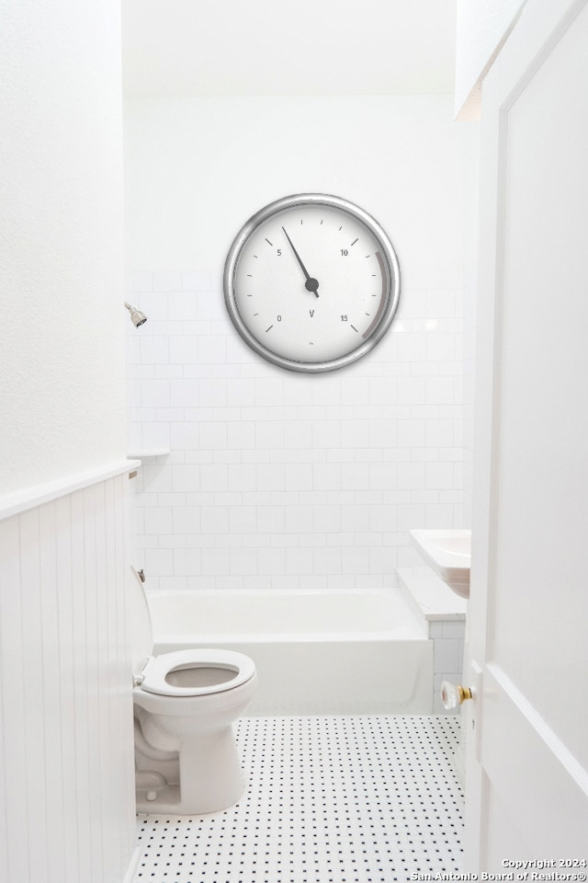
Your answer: {"value": 6, "unit": "V"}
